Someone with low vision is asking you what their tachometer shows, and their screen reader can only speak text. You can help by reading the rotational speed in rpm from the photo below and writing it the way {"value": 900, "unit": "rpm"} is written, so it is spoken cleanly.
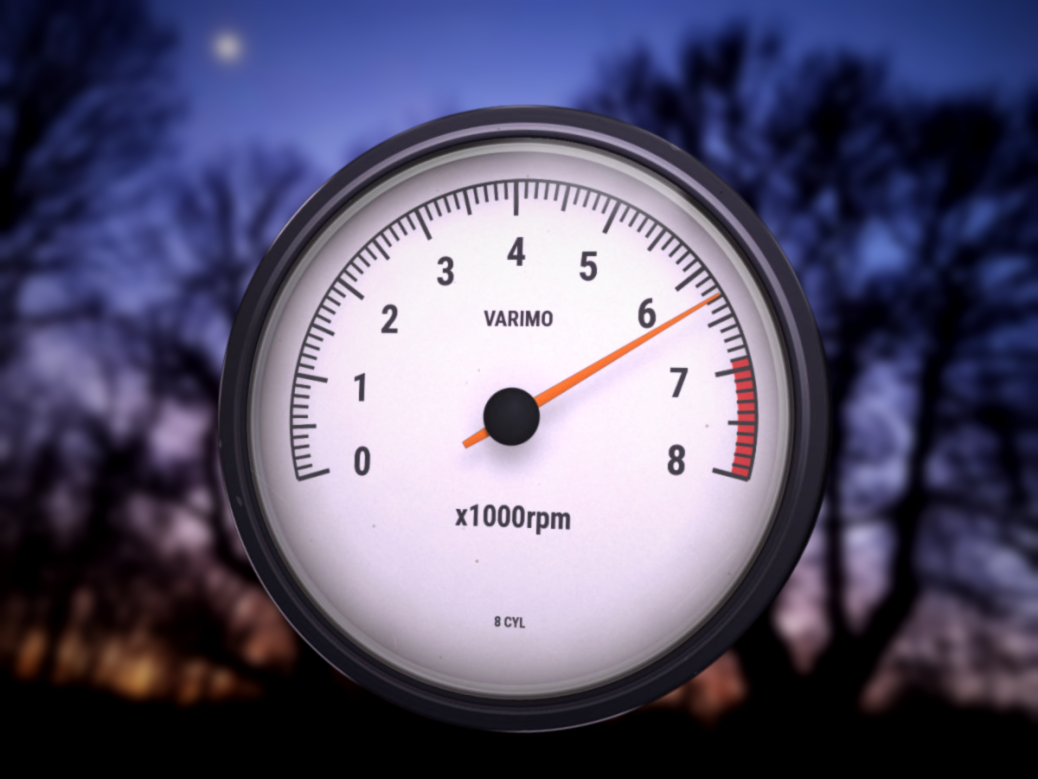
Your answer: {"value": 6300, "unit": "rpm"}
